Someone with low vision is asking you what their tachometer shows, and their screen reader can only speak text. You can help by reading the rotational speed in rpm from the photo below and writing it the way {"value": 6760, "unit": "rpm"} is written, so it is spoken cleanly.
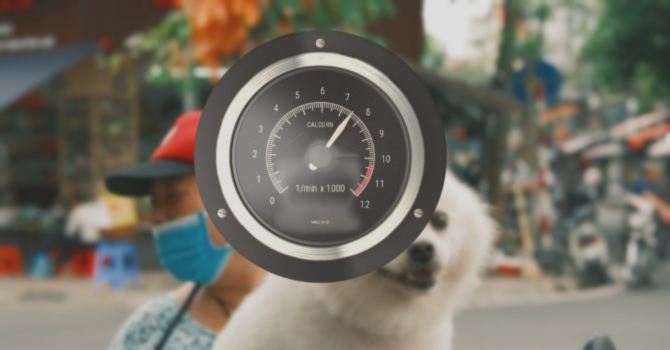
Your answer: {"value": 7500, "unit": "rpm"}
